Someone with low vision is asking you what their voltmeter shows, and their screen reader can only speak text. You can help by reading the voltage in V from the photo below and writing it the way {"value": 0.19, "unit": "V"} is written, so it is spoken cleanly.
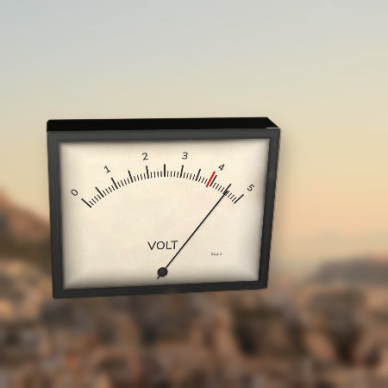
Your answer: {"value": 4.5, "unit": "V"}
